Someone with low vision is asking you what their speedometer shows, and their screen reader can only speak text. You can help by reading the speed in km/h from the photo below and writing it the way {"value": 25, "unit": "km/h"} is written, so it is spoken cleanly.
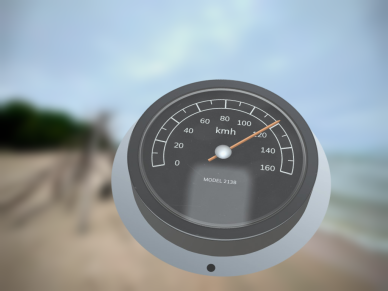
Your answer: {"value": 120, "unit": "km/h"}
